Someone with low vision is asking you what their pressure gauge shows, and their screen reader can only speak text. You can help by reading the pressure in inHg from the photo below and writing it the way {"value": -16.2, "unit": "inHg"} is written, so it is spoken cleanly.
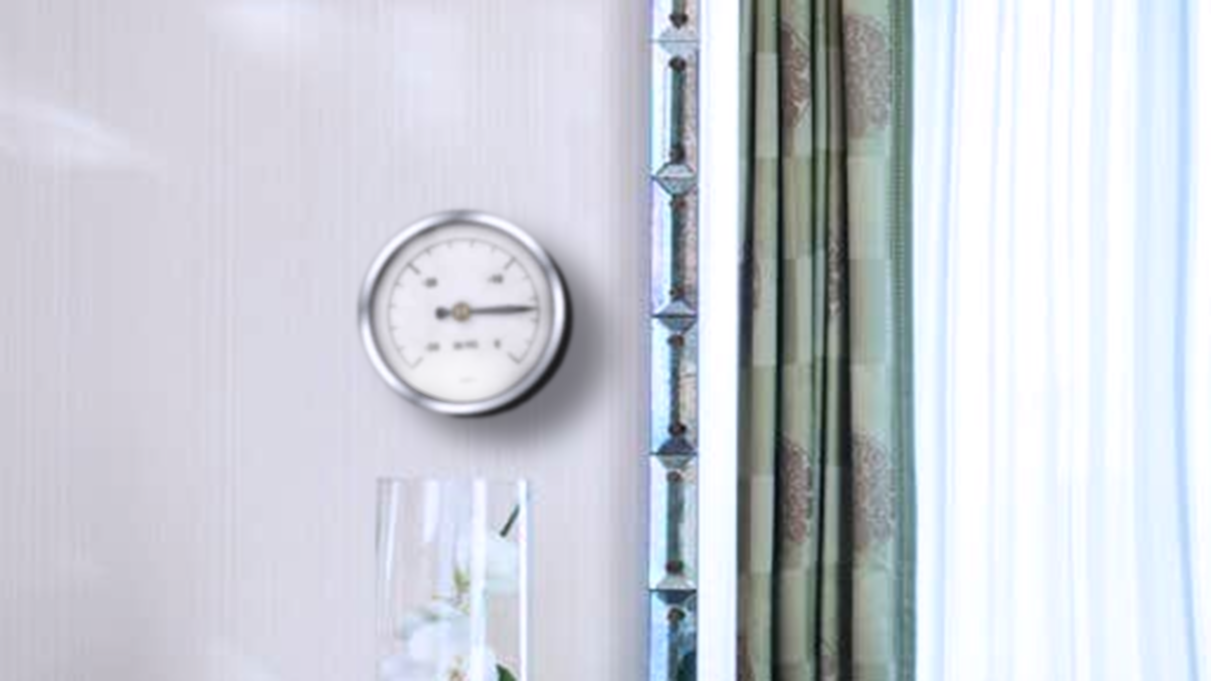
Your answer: {"value": -5, "unit": "inHg"}
